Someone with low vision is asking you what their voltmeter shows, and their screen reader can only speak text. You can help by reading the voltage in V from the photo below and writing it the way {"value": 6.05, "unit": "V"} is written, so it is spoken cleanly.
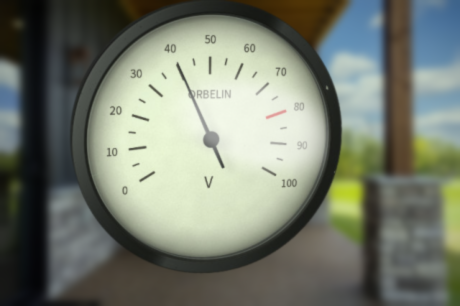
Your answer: {"value": 40, "unit": "V"}
